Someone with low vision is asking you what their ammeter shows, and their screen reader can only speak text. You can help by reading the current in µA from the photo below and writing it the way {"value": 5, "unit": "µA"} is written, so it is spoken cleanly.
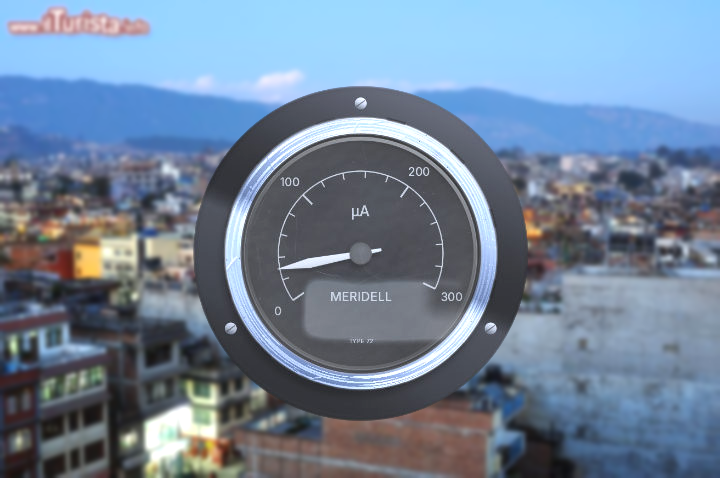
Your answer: {"value": 30, "unit": "µA"}
